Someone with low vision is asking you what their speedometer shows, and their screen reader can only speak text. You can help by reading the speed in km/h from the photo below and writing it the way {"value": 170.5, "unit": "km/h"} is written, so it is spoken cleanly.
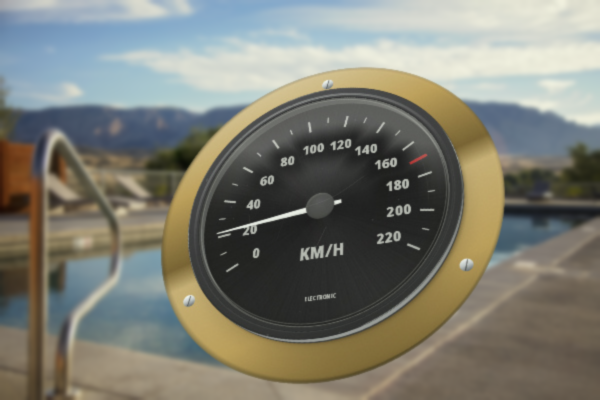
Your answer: {"value": 20, "unit": "km/h"}
